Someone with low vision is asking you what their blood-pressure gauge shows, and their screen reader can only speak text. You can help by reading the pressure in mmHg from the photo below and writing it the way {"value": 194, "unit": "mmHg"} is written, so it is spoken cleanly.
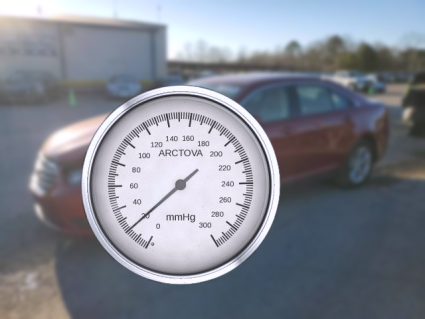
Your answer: {"value": 20, "unit": "mmHg"}
